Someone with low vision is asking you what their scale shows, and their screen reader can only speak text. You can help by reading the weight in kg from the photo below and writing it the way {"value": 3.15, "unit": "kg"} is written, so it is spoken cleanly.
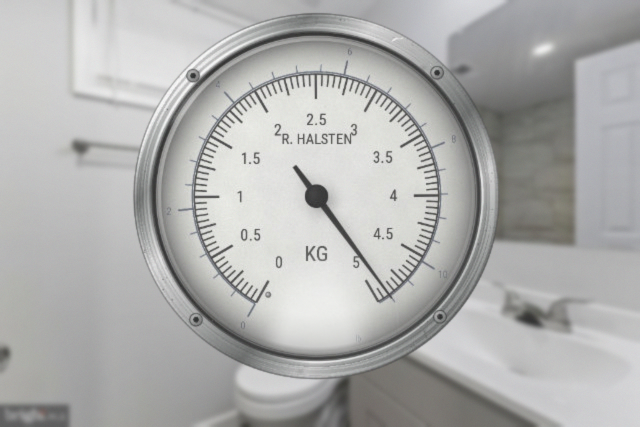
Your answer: {"value": 4.9, "unit": "kg"}
